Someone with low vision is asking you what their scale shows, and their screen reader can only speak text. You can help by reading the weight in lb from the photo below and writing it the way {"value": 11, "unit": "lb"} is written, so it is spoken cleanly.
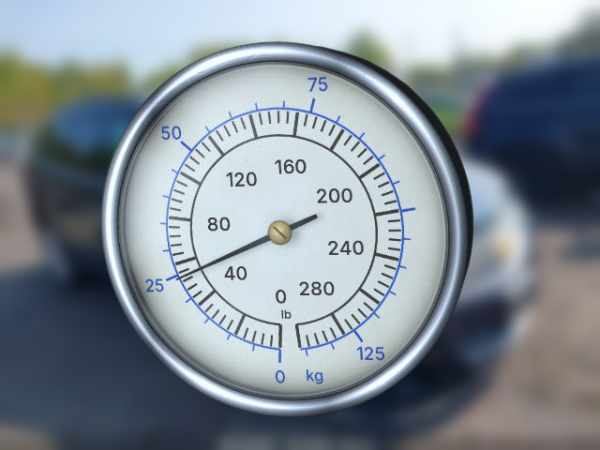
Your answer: {"value": 54, "unit": "lb"}
